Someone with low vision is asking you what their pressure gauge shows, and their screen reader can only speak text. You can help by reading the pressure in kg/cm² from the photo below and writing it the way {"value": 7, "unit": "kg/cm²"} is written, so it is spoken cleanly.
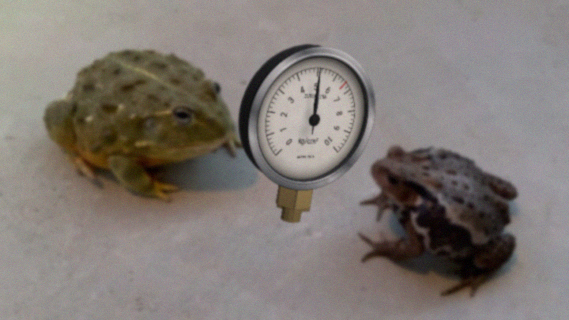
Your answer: {"value": 5, "unit": "kg/cm²"}
